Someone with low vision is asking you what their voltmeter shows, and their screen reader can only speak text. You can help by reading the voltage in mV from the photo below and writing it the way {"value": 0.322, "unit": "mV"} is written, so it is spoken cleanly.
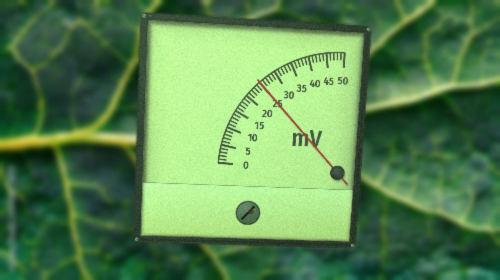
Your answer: {"value": 25, "unit": "mV"}
